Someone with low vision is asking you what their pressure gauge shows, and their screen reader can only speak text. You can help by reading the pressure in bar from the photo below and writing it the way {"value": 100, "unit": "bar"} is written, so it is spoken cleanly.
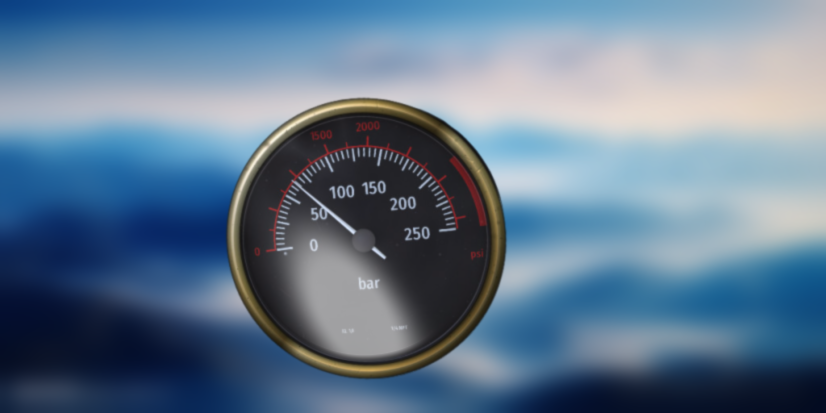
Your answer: {"value": 65, "unit": "bar"}
